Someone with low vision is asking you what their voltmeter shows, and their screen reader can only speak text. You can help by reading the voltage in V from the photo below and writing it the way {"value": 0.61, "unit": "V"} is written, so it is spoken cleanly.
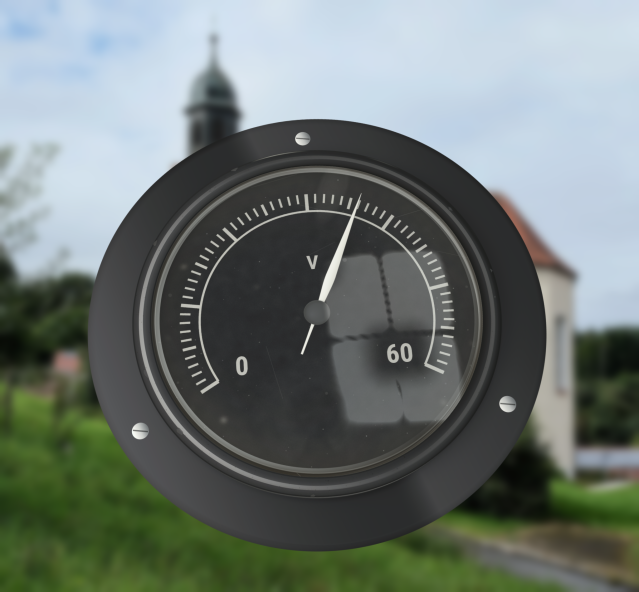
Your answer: {"value": 36, "unit": "V"}
